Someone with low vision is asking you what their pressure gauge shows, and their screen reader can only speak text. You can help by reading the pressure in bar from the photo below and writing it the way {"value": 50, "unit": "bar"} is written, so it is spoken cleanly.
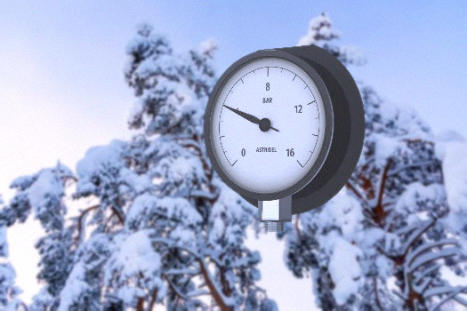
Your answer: {"value": 4, "unit": "bar"}
